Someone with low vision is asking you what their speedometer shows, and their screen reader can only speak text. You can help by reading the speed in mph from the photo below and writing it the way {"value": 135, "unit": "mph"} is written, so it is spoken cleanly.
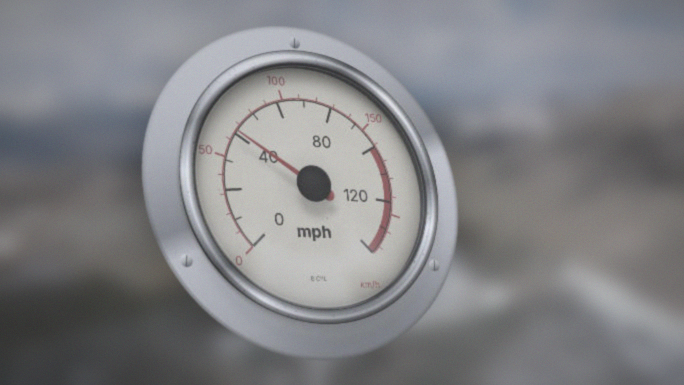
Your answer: {"value": 40, "unit": "mph"}
